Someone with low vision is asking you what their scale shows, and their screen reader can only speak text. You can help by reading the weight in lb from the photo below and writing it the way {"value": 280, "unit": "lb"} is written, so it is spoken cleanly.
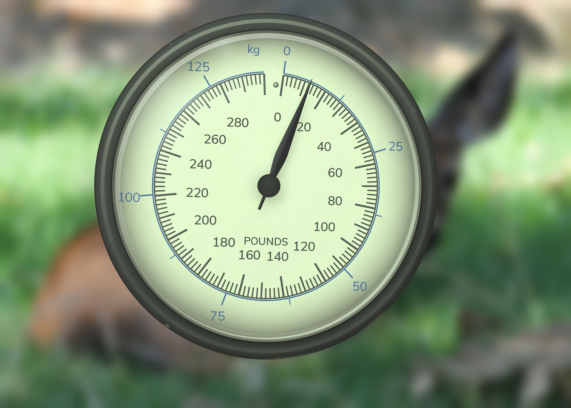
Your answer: {"value": 12, "unit": "lb"}
